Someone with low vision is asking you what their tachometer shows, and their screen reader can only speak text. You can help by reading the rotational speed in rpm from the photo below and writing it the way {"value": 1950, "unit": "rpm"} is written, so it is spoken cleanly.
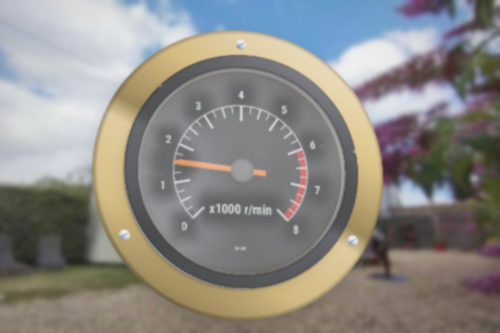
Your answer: {"value": 1500, "unit": "rpm"}
